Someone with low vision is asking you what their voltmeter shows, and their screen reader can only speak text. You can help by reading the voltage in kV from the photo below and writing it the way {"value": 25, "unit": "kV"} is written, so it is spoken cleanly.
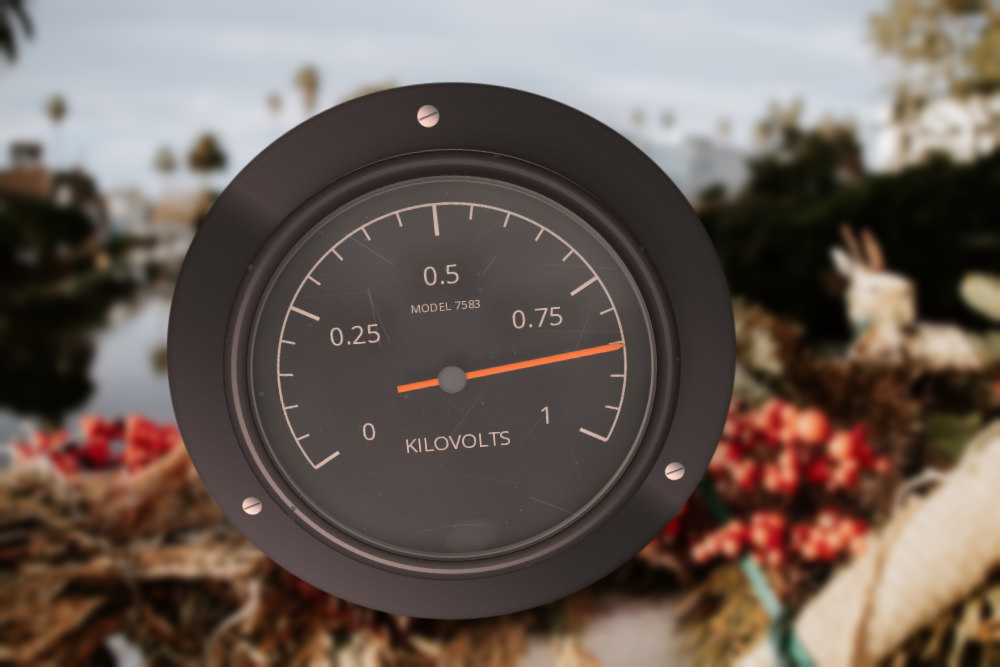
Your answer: {"value": 0.85, "unit": "kV"}
